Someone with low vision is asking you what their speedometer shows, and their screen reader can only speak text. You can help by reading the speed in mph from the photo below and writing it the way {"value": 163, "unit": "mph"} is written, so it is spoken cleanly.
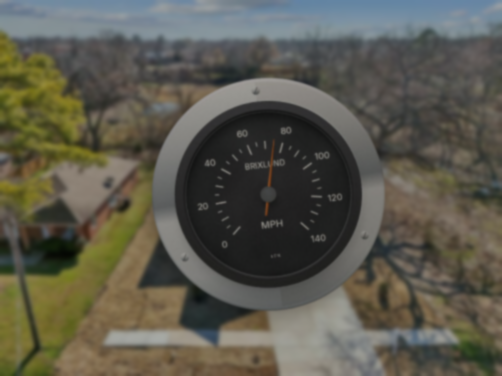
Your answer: {"value": 75, "unit": "mph"}
